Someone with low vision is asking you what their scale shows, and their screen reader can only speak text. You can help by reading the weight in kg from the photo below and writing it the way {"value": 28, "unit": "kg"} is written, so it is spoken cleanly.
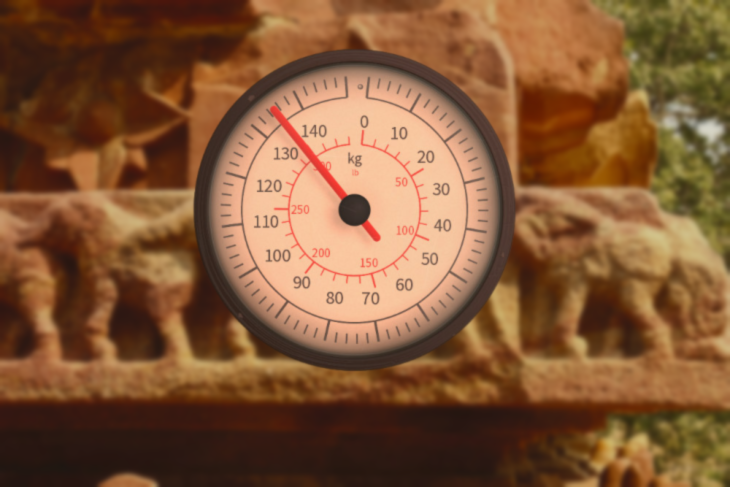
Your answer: {"value": 135, "unit": "kg"}
